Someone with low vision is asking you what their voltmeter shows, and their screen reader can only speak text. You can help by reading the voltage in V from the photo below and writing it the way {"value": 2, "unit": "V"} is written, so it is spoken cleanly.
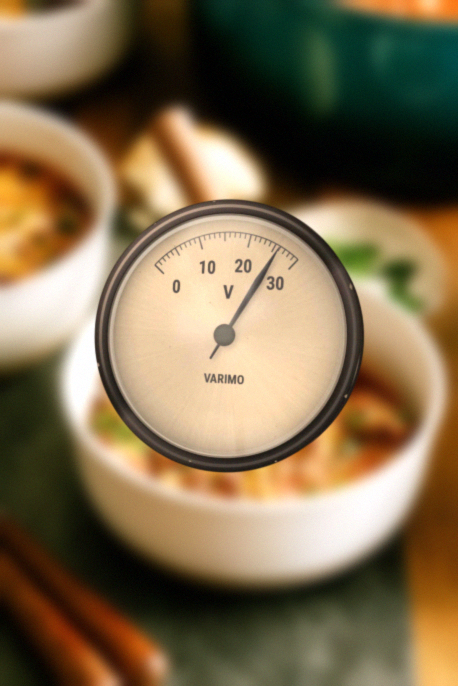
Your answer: {"value": 26, "unit": "V"}
